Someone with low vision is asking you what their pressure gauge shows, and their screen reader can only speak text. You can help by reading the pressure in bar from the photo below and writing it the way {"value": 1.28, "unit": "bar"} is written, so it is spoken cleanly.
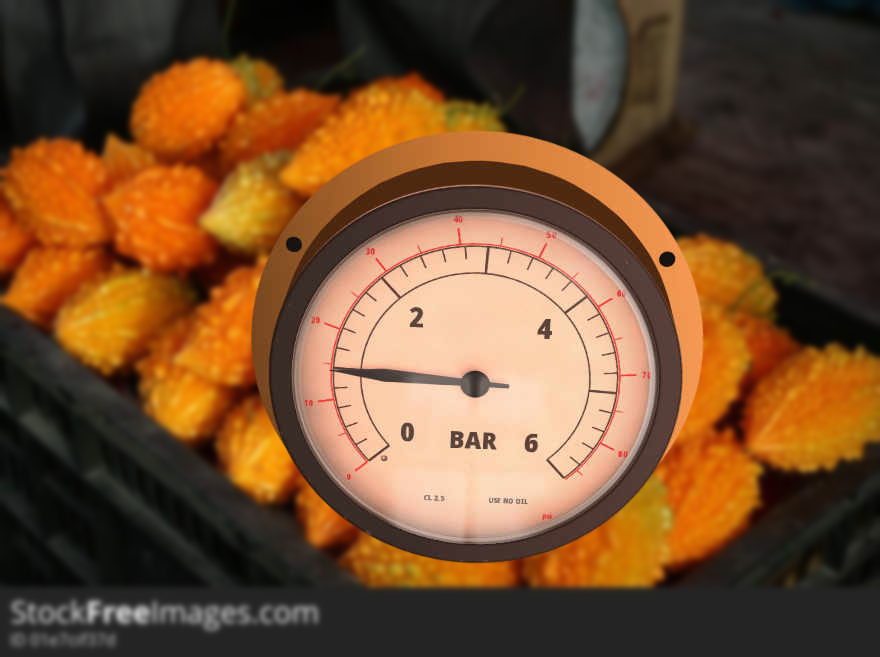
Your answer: {"value": 1, "unit": "bar"}
